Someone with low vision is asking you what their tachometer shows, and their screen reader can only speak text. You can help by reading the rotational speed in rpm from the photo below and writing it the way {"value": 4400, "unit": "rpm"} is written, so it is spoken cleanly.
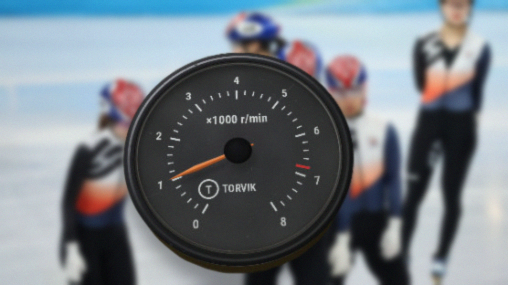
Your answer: {"value": 1000, "unit": "rpm"}
